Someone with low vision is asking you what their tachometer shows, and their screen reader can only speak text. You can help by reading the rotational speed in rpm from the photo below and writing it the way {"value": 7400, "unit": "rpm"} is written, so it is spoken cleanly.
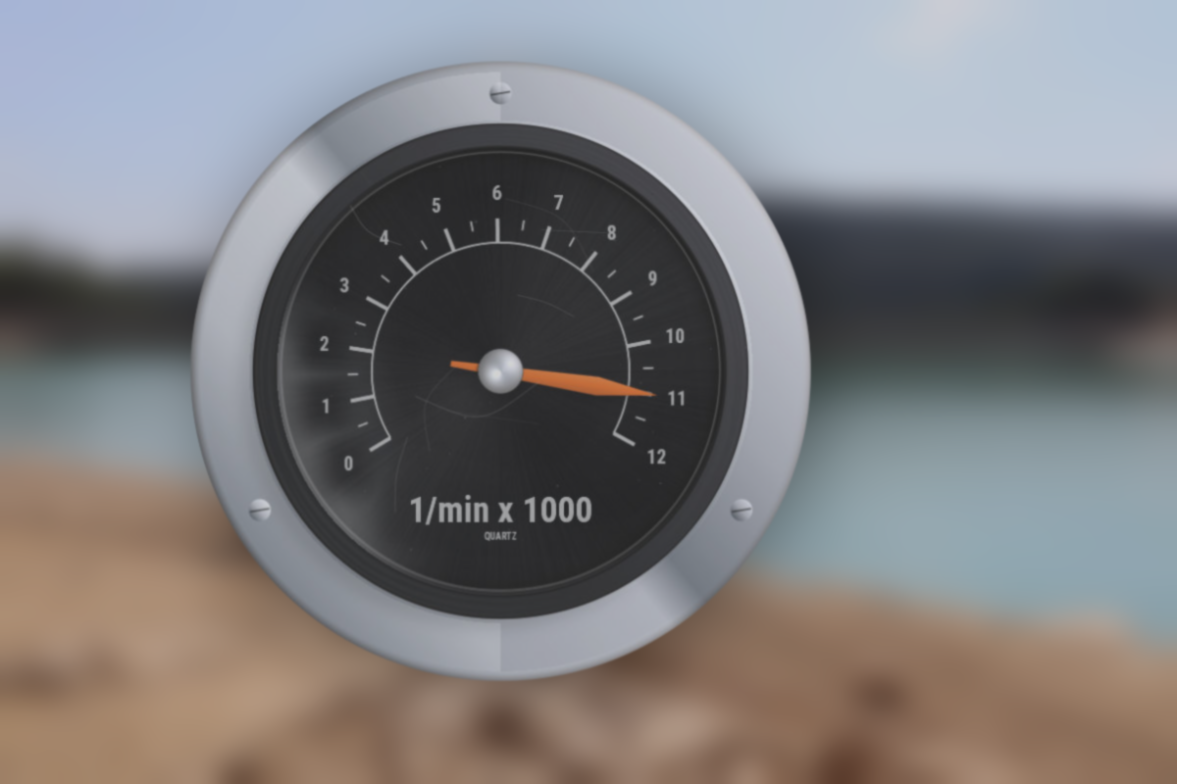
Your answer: {"value": 11000, "unit": "rpm"}
